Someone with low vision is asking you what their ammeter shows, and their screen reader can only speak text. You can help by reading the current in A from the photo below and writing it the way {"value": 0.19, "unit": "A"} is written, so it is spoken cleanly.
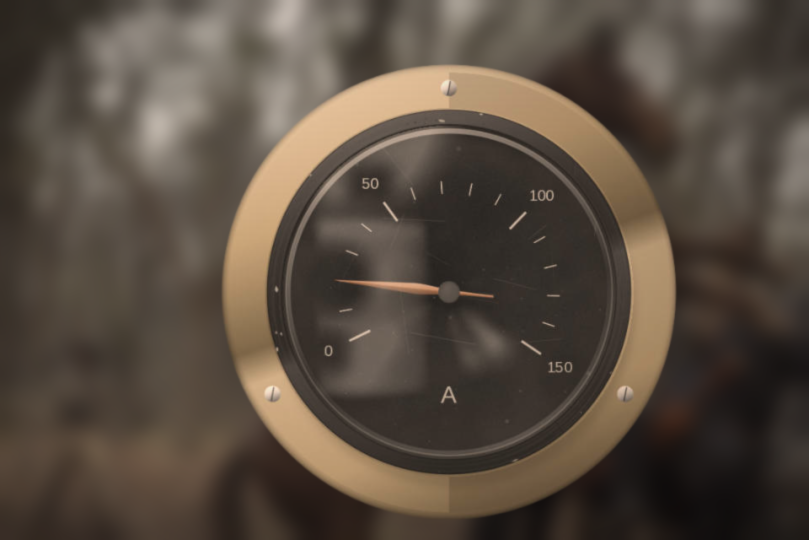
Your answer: {"value": 20, "unit": "A"}
